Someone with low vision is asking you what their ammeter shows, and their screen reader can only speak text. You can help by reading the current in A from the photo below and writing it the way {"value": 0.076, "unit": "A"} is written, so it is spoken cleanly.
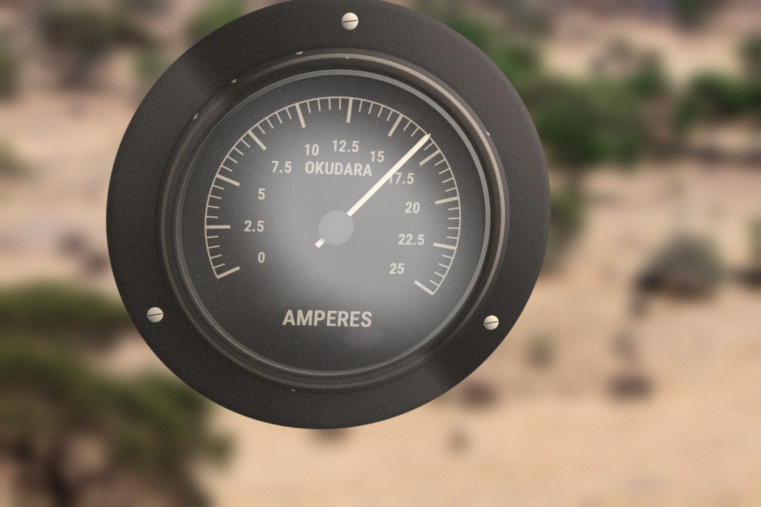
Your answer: {"value": 16.5, "unit": "A"}
